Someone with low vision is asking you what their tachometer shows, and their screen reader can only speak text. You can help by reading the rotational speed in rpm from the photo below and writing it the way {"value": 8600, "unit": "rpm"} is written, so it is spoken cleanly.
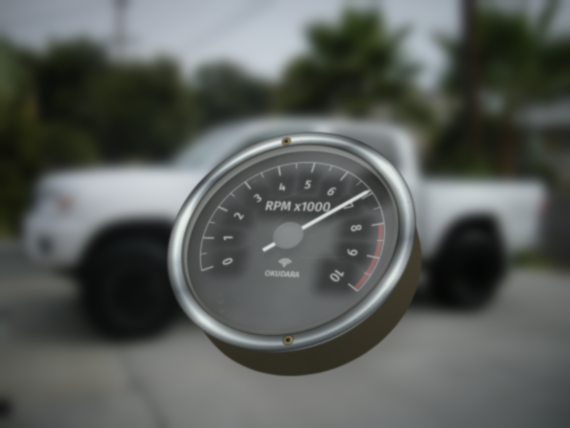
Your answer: {"value": 7000, "unit": "rpm"}
